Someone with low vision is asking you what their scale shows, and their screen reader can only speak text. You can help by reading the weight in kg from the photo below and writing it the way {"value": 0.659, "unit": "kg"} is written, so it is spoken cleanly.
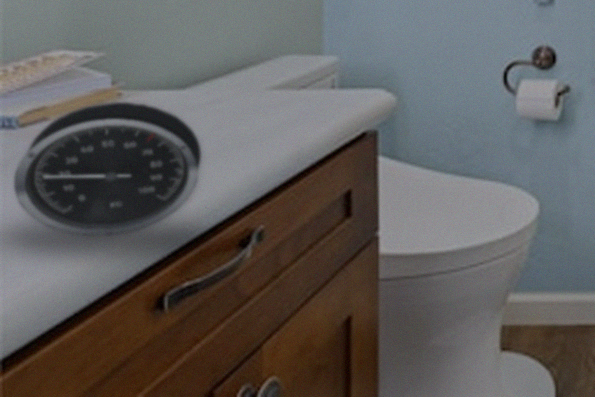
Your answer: {"value": 20, "unit": "kg"}
